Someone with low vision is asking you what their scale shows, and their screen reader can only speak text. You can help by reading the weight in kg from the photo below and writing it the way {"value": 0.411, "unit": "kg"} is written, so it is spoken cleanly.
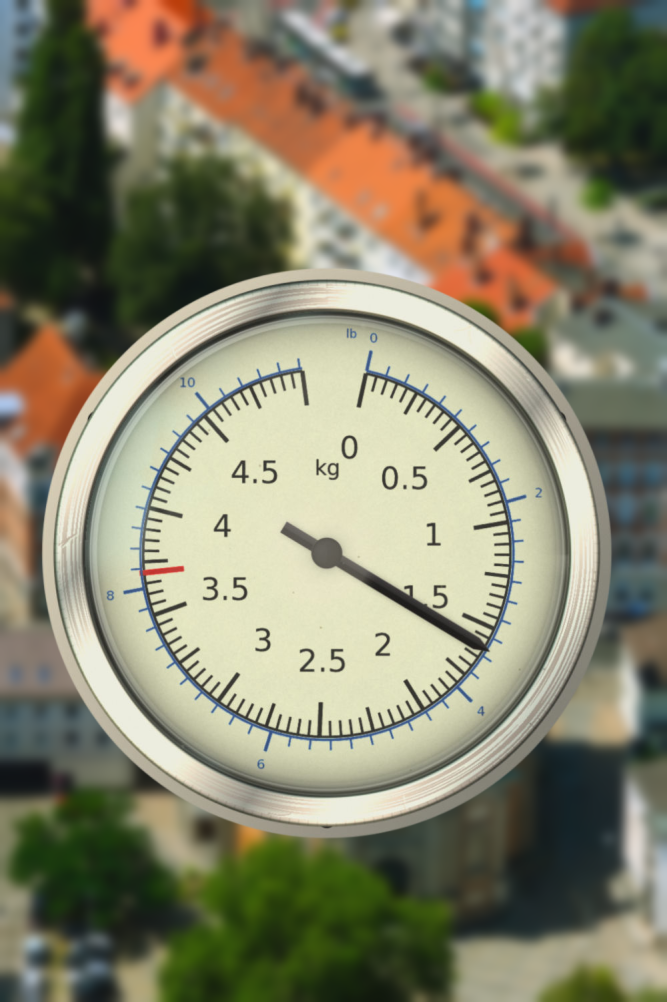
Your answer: {"value": 1.6, "unit": "kg"}
